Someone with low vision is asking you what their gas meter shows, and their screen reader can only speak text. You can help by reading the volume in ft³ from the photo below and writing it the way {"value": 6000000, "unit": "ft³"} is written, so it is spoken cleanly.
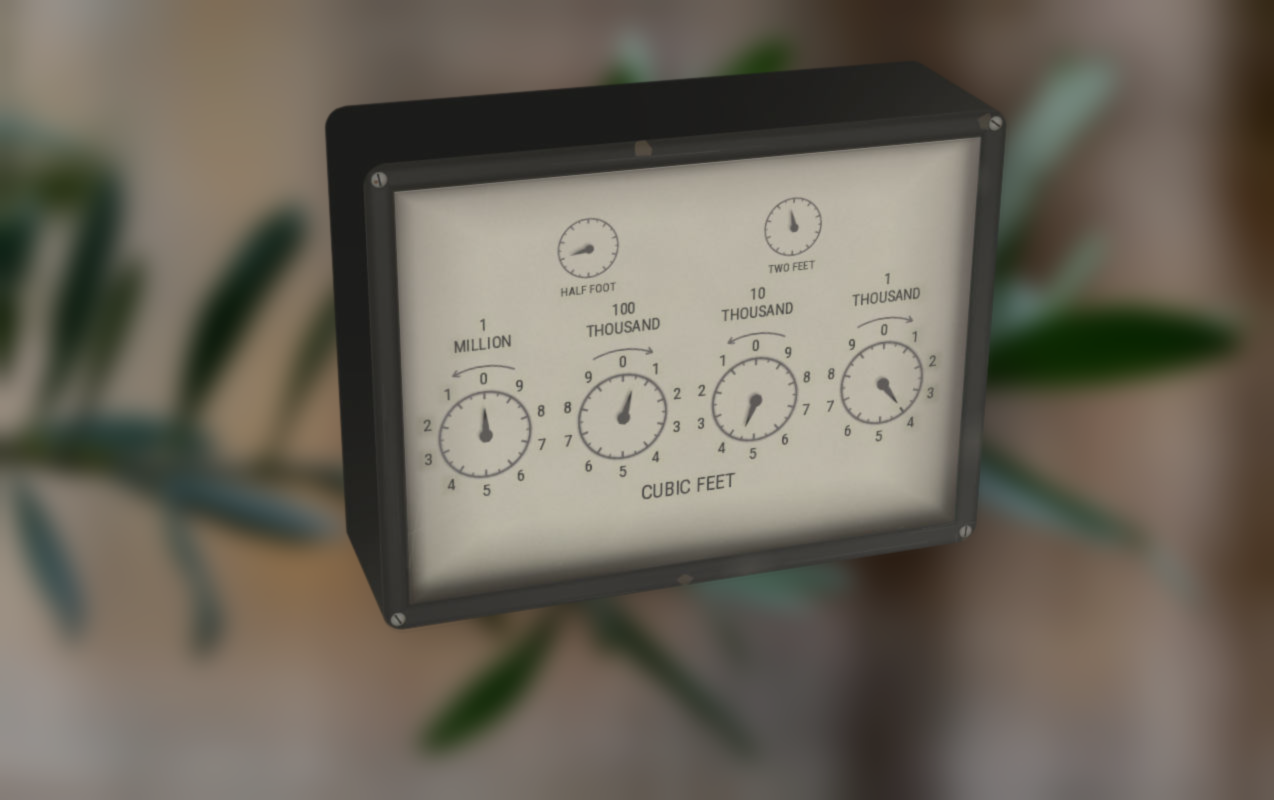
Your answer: {"value": 4400, "unit": "ft³"}
